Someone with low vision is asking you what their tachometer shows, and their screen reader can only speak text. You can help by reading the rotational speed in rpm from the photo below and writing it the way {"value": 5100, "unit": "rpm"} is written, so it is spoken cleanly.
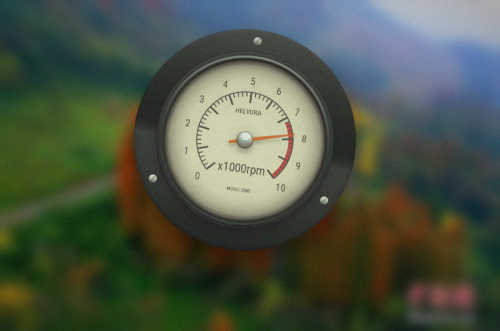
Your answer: {"value": 7800, "unit": "rpm"}
